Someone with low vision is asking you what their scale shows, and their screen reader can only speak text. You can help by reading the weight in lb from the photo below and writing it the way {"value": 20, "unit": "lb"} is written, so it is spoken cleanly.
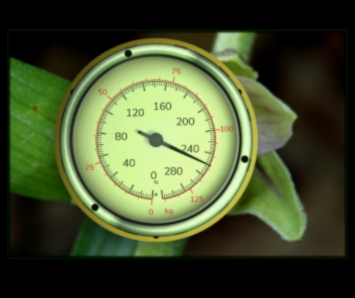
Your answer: {"value": 250, "unit": "lb"}
